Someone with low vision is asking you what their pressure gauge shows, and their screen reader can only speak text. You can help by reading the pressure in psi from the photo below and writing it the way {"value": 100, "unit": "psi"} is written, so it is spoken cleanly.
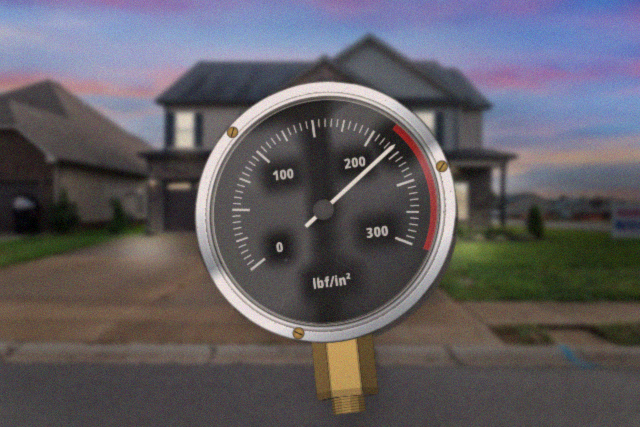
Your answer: {"value": 220, "unit": "psi"}
